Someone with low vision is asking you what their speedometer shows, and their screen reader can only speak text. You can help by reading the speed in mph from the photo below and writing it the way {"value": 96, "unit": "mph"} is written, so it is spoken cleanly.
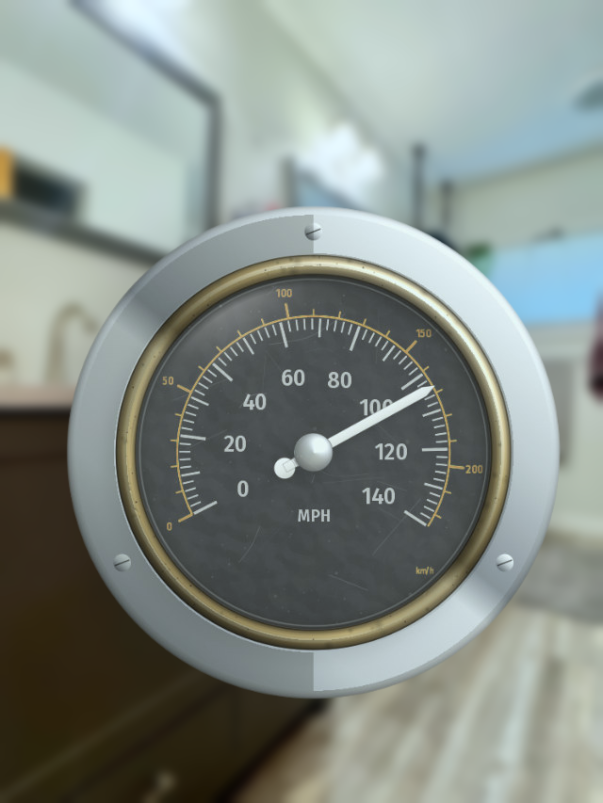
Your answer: {"value": 104, "unit": "mph"}
